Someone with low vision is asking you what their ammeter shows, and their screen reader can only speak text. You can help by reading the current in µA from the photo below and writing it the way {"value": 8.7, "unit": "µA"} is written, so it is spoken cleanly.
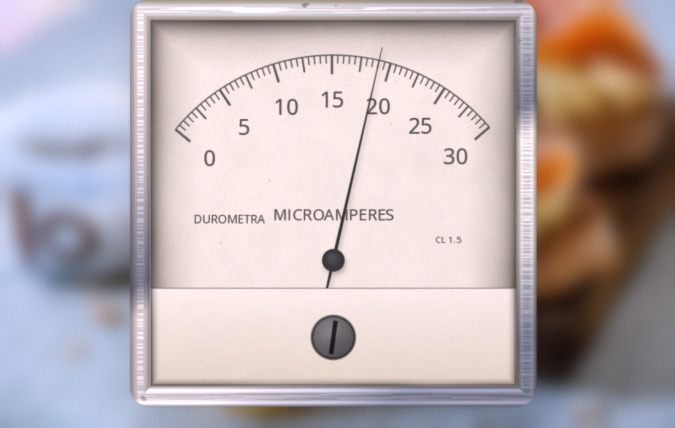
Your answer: {"value": 19, "unit": "µA"}
